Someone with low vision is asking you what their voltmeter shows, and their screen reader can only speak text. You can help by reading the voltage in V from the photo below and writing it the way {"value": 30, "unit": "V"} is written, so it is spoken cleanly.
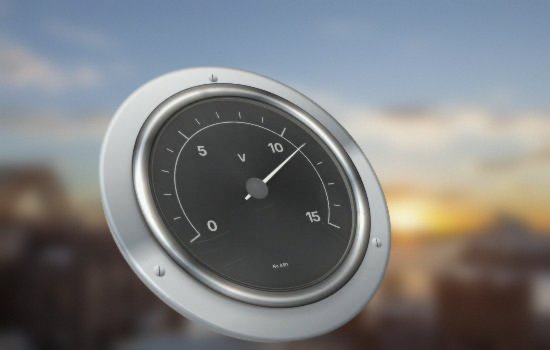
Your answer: {"value": 11, "unit": "V"}
